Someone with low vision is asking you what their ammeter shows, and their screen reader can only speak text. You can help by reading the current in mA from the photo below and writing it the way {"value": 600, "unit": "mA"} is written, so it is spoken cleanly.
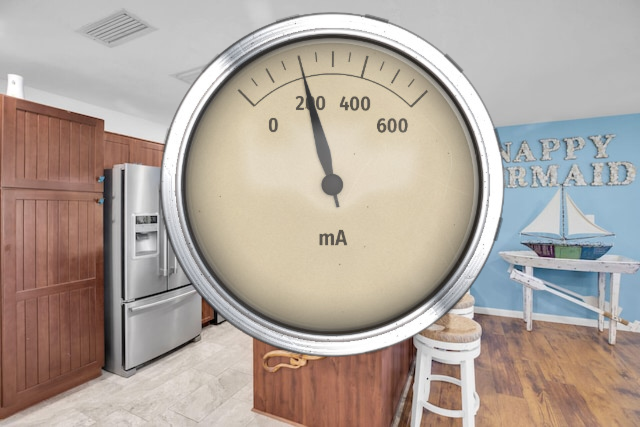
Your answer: {"value": 200, "unit": "mA"}
